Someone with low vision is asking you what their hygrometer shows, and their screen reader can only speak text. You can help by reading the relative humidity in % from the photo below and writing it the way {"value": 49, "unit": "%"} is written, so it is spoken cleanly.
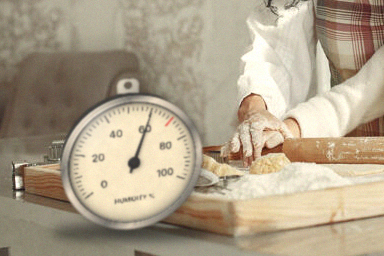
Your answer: {"value": 60, "unit": "%"}
